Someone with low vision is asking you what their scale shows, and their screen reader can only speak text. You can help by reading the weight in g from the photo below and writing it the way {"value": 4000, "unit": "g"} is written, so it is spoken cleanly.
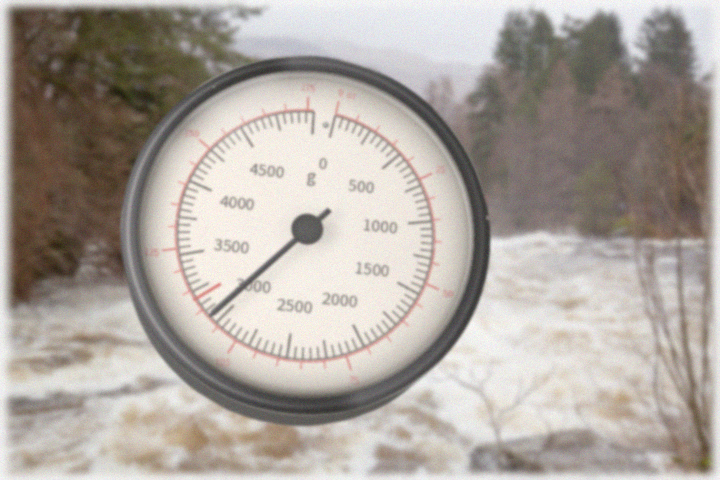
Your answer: {"value": 3050, "unit": "g"}
